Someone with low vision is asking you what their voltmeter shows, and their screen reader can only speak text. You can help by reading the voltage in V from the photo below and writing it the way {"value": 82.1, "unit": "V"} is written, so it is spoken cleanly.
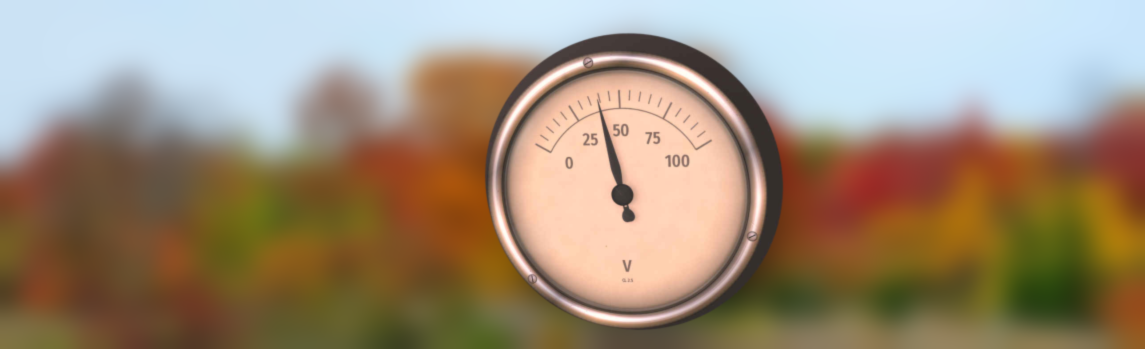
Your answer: {"value": 40, "unit": "V"}
